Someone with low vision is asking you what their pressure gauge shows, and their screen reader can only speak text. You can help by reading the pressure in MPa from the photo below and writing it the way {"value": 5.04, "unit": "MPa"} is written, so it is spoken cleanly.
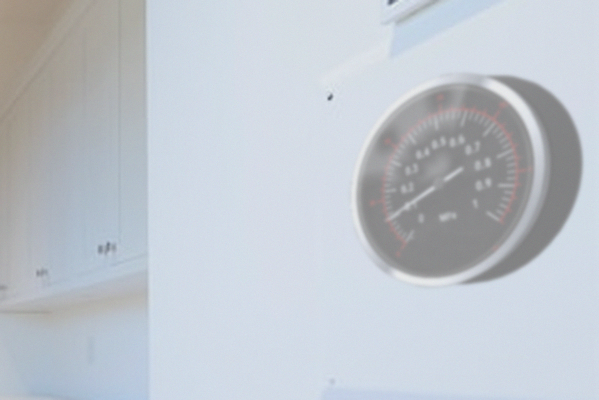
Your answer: {"value": 0.1, "unit": "MPa"}
